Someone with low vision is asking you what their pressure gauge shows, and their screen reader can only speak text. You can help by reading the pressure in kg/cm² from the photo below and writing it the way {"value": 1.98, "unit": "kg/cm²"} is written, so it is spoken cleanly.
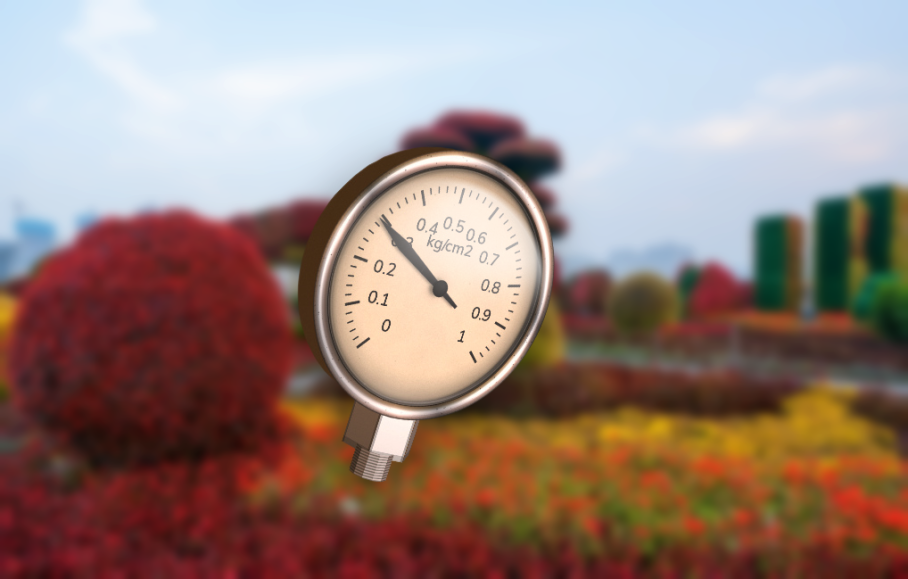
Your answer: {"value": 0.29, "unit": "kg/cm²"}
